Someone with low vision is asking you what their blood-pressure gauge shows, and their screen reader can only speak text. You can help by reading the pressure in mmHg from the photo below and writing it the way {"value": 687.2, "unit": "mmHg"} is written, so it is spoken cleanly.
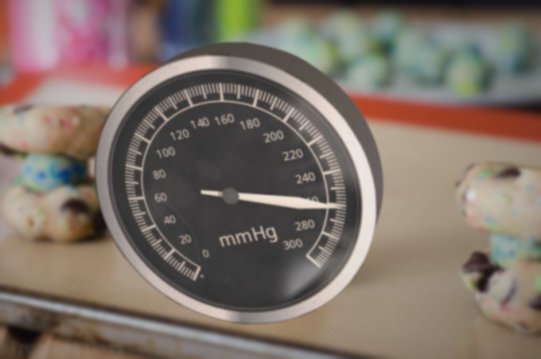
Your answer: {"value": 260, "unit": "mmHg"}
